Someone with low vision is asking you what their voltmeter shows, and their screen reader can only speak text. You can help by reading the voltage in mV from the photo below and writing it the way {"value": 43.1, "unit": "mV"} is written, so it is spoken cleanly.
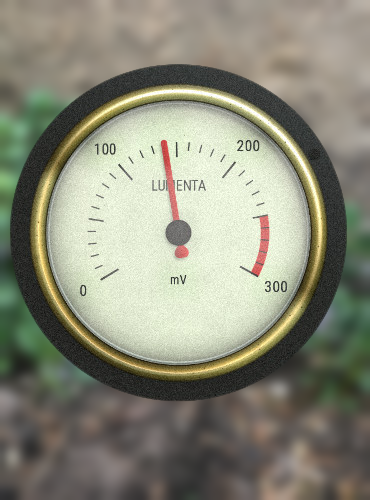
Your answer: {"value": 140, "unit": "mV"}
